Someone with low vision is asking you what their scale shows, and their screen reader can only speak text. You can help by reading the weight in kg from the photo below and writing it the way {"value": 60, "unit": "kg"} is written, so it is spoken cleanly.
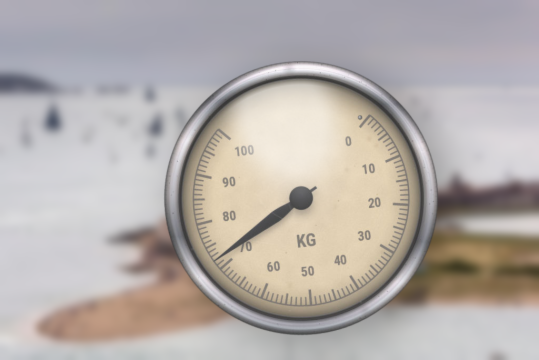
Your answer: {"value": 72, "unit": "kg"}
